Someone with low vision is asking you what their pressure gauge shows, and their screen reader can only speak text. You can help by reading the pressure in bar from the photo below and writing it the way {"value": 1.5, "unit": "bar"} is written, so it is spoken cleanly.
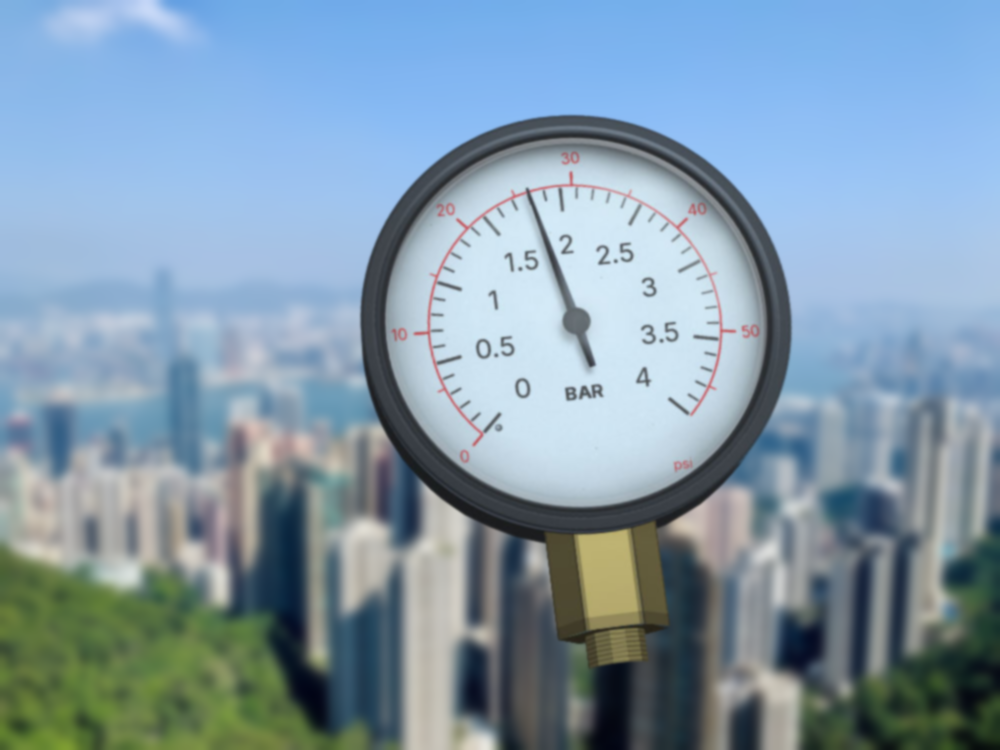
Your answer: {"value": 1.8, "unit": "bar"}
